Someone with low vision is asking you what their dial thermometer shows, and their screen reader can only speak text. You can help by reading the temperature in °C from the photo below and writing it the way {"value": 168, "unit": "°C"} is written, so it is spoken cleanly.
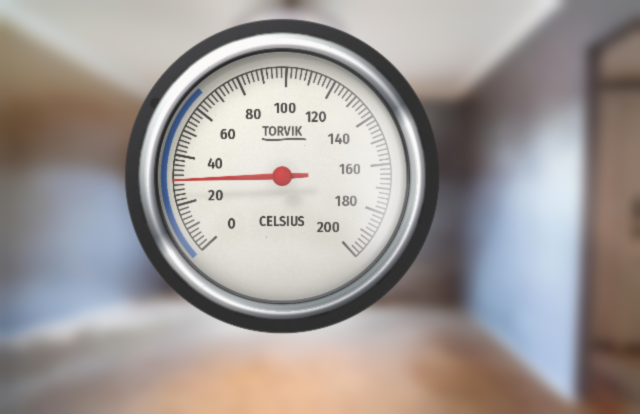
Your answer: {"value": 30, "unit": "°C"}
